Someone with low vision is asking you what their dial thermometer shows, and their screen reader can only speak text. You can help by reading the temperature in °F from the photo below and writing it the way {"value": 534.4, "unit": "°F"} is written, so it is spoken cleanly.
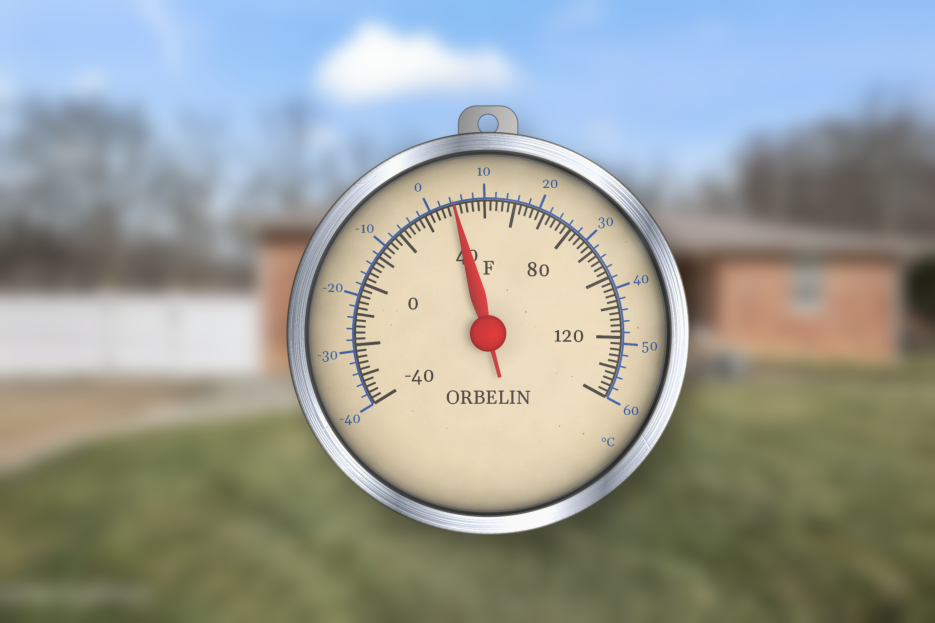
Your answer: {"value": 40, "unit": "°F"}
